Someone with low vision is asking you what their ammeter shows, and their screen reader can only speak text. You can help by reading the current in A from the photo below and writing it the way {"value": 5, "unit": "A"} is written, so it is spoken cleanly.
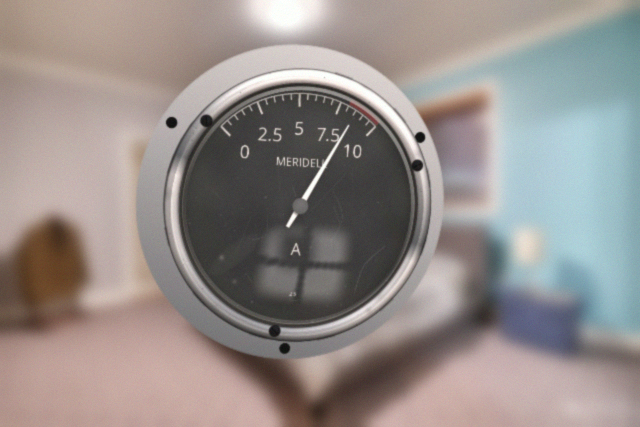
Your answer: {"value": 8.5, "unit": "A"}
